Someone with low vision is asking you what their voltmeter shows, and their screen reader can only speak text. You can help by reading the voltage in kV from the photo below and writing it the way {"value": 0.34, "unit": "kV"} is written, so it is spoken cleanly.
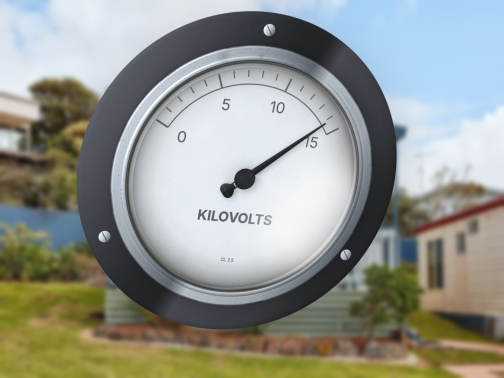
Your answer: {"value": 14, "unit": "kV"}
